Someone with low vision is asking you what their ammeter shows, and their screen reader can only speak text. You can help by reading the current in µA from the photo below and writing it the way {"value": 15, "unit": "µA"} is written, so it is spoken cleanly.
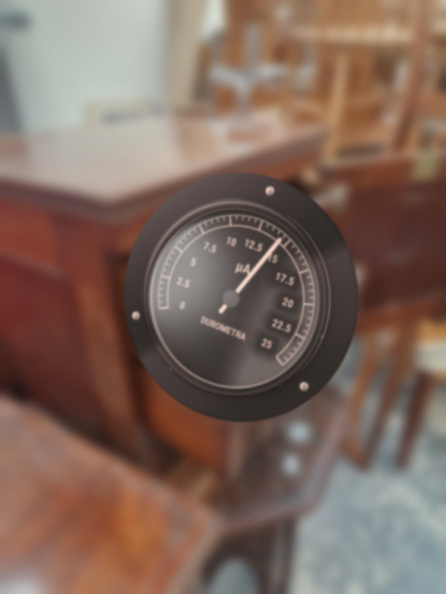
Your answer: {"value": 14.5, "unit": "µA"}
